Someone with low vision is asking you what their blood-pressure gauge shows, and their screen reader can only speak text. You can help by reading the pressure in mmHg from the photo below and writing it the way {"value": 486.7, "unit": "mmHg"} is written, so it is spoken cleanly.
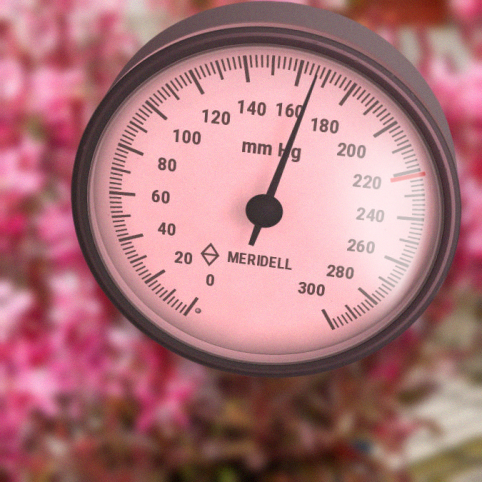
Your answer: {"value": 166, "unit": "mmHg"}
